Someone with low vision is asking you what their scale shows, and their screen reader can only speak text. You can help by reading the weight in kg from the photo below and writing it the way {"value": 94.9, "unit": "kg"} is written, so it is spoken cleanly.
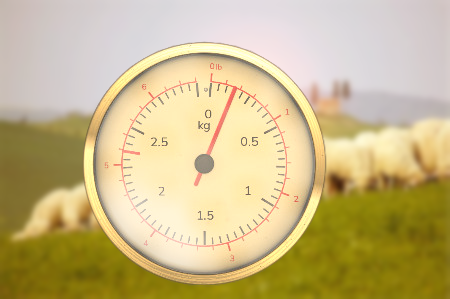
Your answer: {"value": 0.15, "unit": "kg"}
